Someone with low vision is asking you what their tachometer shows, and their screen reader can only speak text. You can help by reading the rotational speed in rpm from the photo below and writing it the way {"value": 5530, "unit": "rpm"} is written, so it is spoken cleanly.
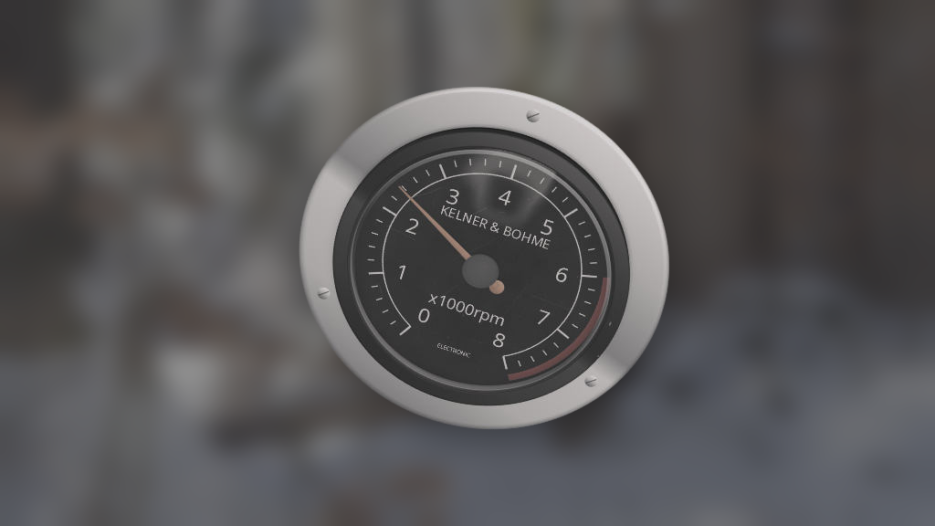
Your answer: {"value": 2400, "unit": "rpm"}
